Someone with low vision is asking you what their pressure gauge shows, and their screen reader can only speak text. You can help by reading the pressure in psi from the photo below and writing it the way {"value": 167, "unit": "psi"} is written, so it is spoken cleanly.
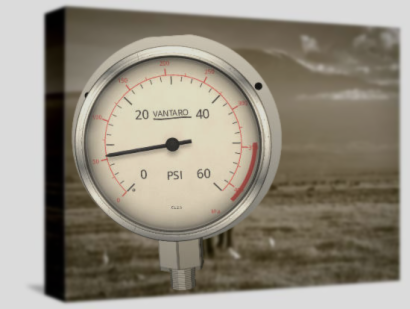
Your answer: {"value": 8, "unit": "psi"}
